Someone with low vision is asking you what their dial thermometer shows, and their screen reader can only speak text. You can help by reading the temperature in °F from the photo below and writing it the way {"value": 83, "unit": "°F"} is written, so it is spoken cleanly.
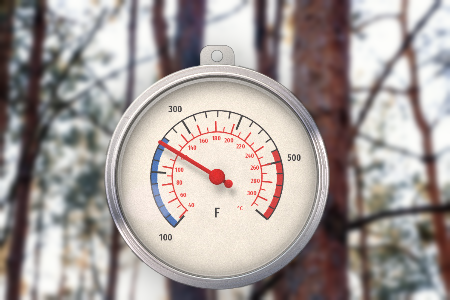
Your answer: {"value": 250, "unit": "°F"}
